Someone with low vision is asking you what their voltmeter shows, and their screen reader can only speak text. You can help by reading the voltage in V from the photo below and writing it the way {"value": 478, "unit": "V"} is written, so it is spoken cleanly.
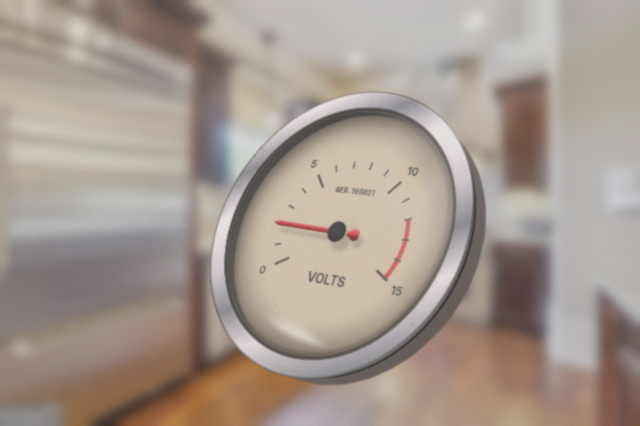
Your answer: {"value": 2, "unit": "V"}
